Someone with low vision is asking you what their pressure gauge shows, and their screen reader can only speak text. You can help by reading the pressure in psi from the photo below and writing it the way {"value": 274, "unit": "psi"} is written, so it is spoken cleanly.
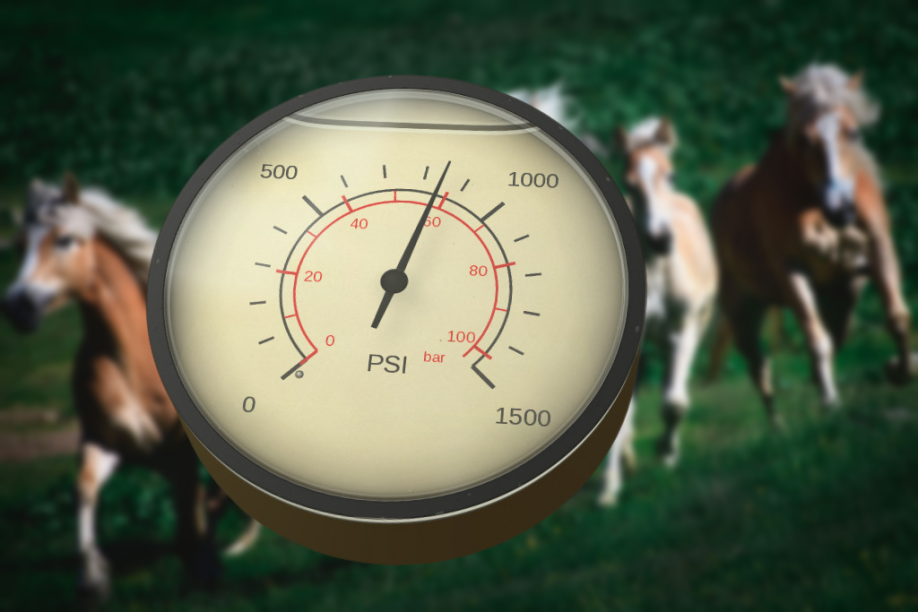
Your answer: {"value": 850, "unit": "psi"}
